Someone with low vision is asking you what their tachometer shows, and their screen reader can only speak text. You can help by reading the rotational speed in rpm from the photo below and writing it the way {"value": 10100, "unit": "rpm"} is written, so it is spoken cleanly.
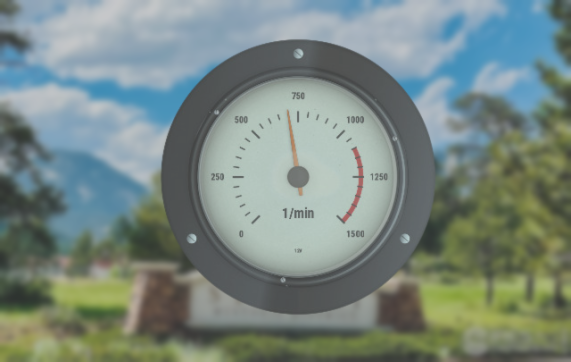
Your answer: {"value": 700, "unit": "rpm"}
